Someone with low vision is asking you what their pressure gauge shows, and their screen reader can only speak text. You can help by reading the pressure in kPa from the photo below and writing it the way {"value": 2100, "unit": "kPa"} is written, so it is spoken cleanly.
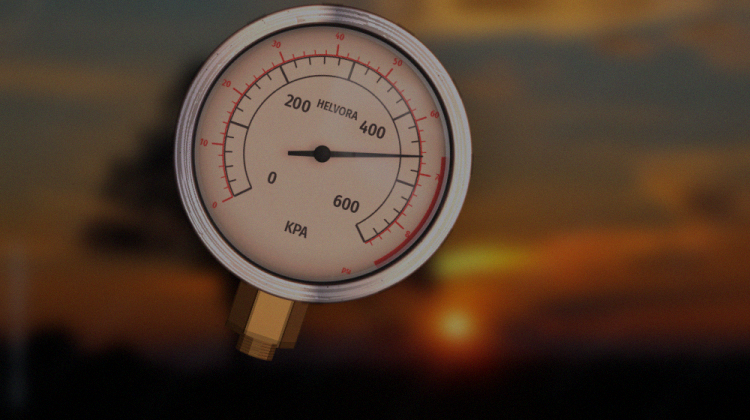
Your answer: {"value": 460, "unit": "kPa"}
